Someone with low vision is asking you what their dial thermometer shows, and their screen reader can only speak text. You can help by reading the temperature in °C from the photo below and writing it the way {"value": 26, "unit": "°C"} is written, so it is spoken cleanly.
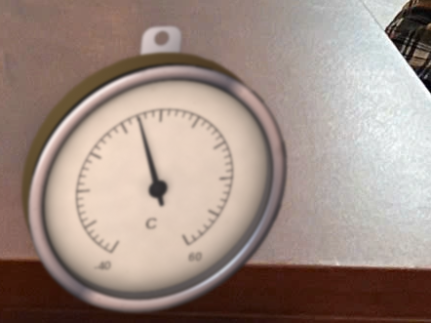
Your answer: {"value": 4, "unit": "°C"}
